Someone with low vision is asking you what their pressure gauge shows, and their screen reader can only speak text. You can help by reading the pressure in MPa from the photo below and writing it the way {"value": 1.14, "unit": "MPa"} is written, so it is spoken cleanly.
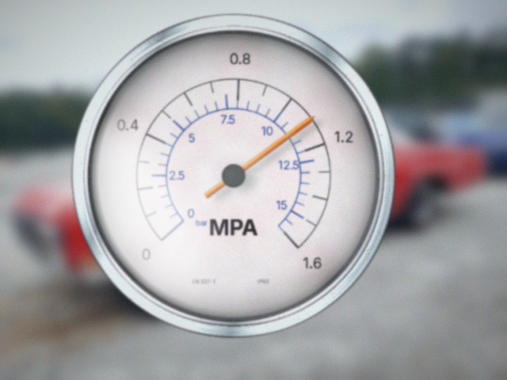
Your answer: {"value": 1.1, "unit": "MPa"}
